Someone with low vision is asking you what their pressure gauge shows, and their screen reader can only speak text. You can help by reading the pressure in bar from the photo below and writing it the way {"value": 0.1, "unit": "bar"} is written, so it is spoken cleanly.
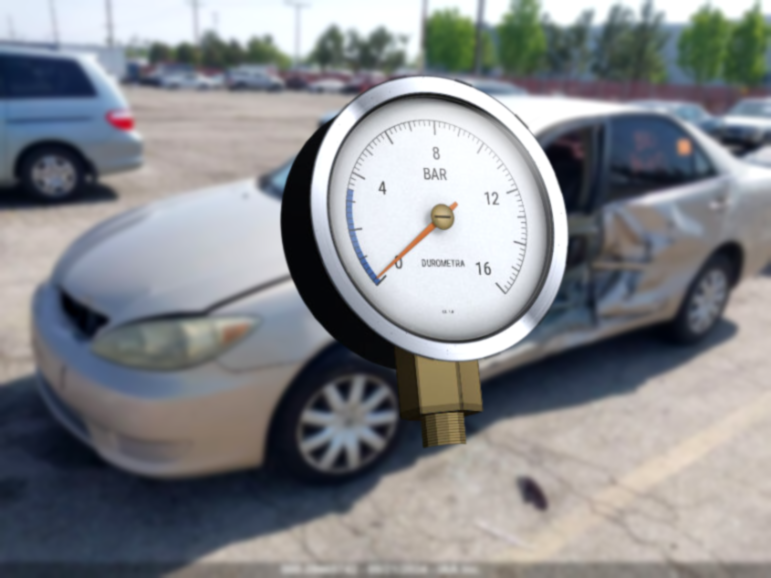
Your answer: {"value": 0.2, "unit": "bar"}
